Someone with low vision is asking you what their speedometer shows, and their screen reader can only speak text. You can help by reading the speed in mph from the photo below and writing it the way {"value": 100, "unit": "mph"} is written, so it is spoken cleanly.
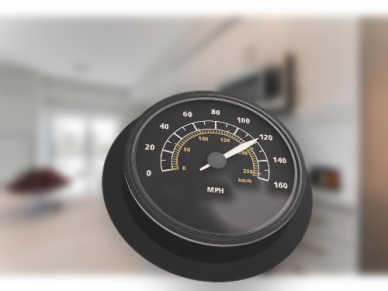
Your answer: {"value": 120, "unit": "mph"}
